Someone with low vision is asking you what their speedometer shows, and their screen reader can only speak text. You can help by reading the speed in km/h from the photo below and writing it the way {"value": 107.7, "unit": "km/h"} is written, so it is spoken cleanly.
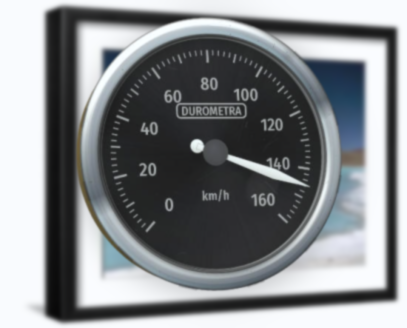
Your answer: {"value": 146, "unit": "km/h"}
